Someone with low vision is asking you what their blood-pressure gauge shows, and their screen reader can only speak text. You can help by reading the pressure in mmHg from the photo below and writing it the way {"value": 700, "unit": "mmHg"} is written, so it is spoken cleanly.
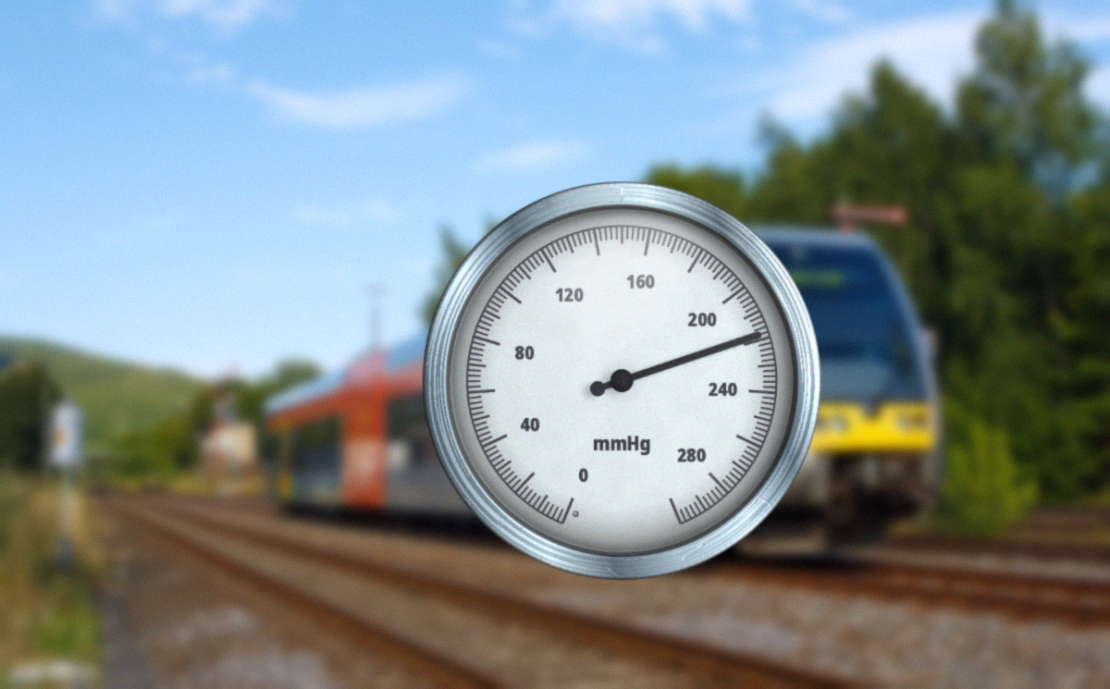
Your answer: {"value": 218, "unit": "mmHg"}
